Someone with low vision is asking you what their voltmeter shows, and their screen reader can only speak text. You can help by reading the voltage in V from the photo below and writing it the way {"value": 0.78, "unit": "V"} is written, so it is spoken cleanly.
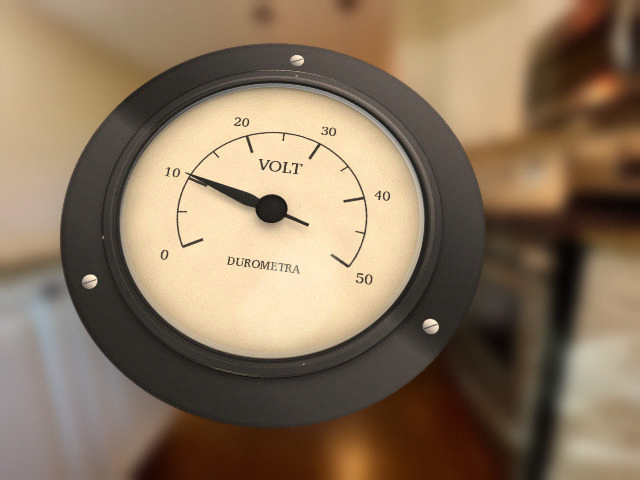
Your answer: {"value": 10, "unit": "V"}
